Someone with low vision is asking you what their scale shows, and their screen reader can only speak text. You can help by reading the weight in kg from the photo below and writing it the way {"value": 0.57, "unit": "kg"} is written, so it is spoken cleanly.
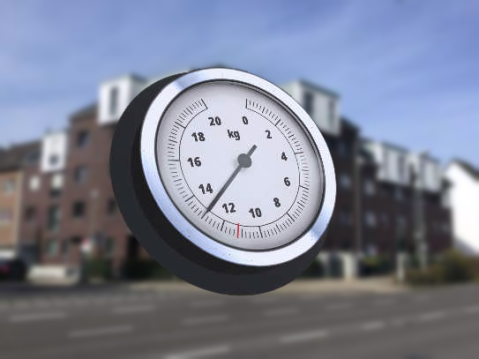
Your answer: {"value": 13, "unit": "kg"}
